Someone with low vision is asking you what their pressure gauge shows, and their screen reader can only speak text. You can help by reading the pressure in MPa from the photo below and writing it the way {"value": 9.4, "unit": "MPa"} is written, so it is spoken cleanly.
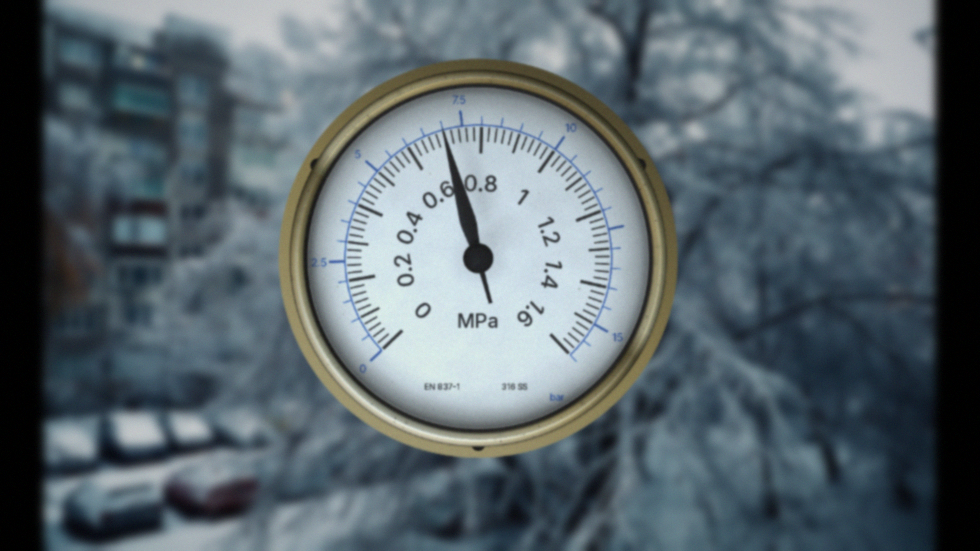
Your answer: {"value": 0.7, "unit": "MPa"}
